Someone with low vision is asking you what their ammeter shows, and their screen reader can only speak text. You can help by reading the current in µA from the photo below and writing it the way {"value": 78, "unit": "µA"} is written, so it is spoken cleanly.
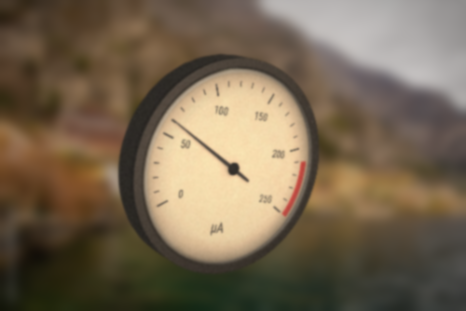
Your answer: {"value": 60, "unit": "µA"}
